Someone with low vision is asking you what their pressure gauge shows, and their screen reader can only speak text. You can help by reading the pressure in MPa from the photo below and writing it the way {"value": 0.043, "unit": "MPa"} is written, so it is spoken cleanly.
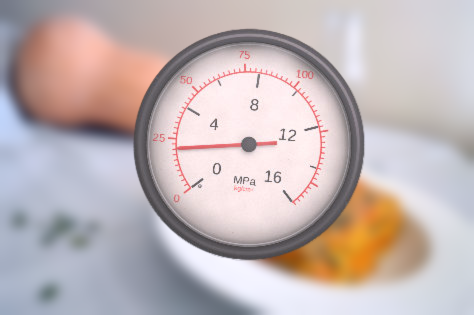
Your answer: {"value": 2, "unit": "MPa"}
